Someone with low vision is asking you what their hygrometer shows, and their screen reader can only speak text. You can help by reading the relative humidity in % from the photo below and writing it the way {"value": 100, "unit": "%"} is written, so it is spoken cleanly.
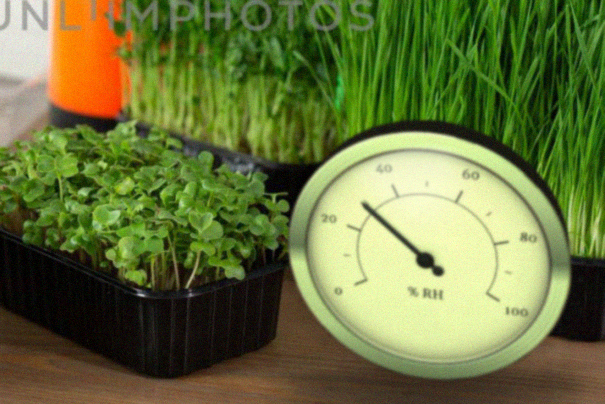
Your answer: {"value": 30, "unit": "%"}
